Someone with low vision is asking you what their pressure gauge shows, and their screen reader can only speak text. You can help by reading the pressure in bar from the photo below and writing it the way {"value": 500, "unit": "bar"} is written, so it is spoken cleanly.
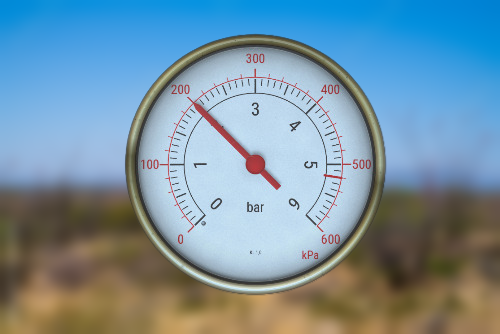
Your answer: {"value": 2, "unit": "bar"}
